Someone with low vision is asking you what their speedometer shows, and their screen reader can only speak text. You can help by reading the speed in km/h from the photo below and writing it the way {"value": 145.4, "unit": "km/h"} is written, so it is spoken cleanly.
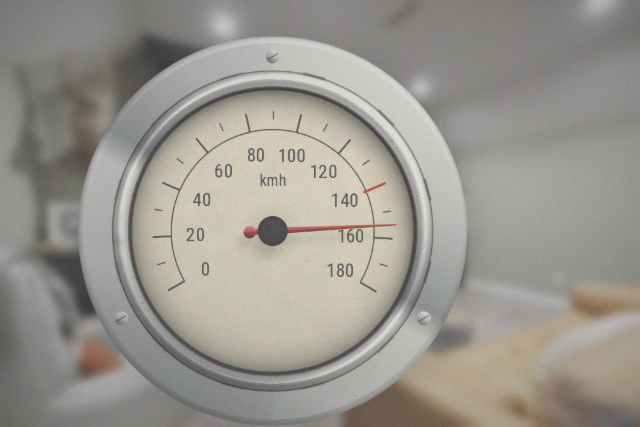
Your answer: {"value": 155, "unit": "km/h"}
